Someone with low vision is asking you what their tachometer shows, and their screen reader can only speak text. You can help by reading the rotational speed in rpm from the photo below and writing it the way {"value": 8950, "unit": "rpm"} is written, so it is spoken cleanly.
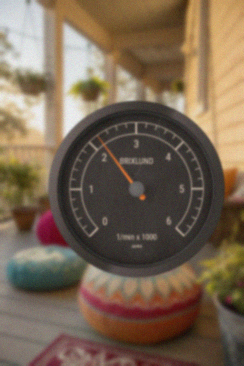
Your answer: {"value": 2200, "unit": "rpm"}
